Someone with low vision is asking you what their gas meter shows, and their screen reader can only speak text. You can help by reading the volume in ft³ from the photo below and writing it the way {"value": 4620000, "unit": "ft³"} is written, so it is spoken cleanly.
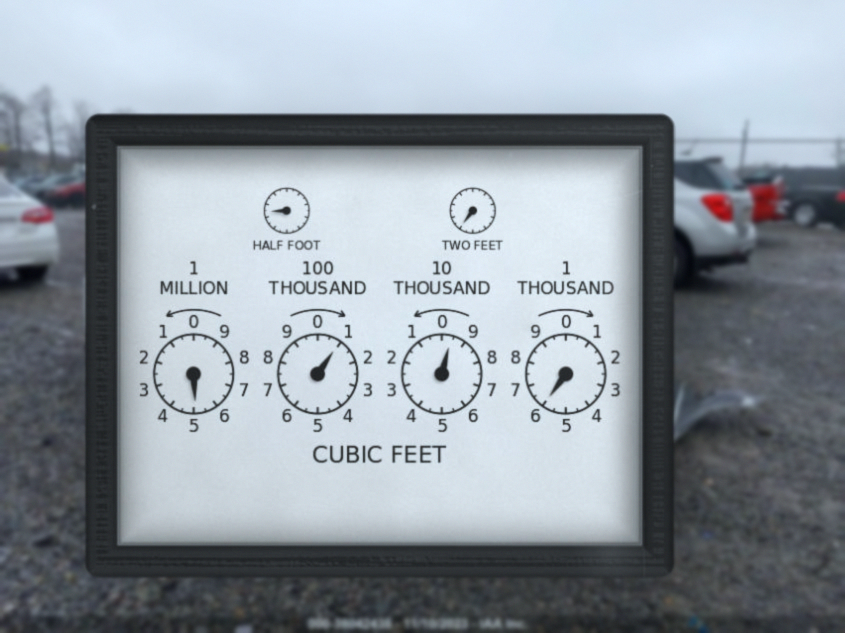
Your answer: {"value": 509600, "unit": "ft³"}
